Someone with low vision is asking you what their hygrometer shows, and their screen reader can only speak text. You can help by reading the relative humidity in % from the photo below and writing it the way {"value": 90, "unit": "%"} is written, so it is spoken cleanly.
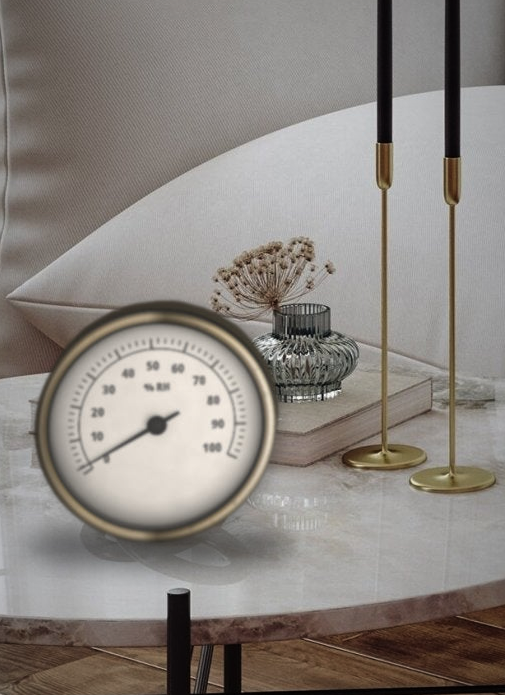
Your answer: {"value": 2, "unit": "%"}
